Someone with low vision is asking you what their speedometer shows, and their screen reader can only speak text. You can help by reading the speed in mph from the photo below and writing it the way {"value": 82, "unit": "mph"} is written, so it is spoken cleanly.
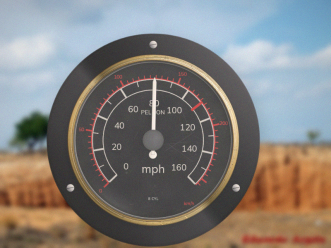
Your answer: {"value": 80, "unit": "mph"}
